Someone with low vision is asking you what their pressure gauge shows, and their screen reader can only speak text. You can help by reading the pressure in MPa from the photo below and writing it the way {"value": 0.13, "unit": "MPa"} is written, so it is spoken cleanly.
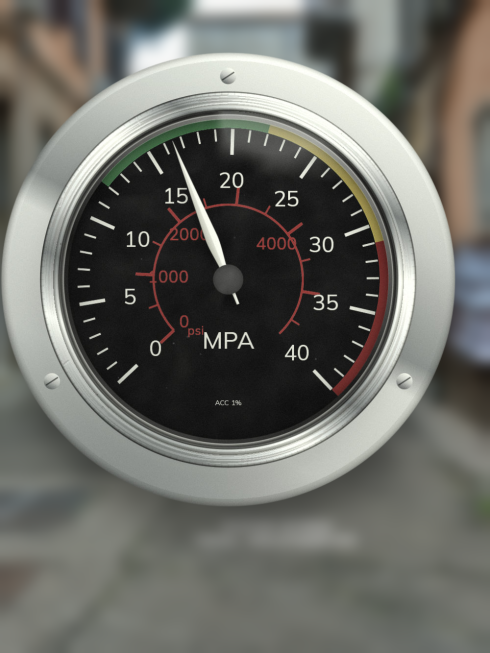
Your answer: {"value": 16.5, "unit": "MPa"}
